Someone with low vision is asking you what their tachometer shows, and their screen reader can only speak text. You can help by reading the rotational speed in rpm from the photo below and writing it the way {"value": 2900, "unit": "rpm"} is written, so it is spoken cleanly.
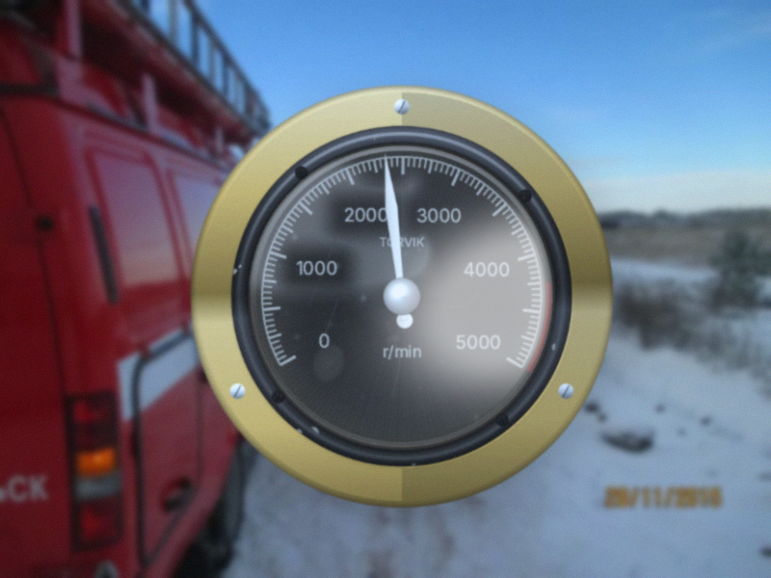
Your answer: {"value": 2350, "unit": "rpm"}
